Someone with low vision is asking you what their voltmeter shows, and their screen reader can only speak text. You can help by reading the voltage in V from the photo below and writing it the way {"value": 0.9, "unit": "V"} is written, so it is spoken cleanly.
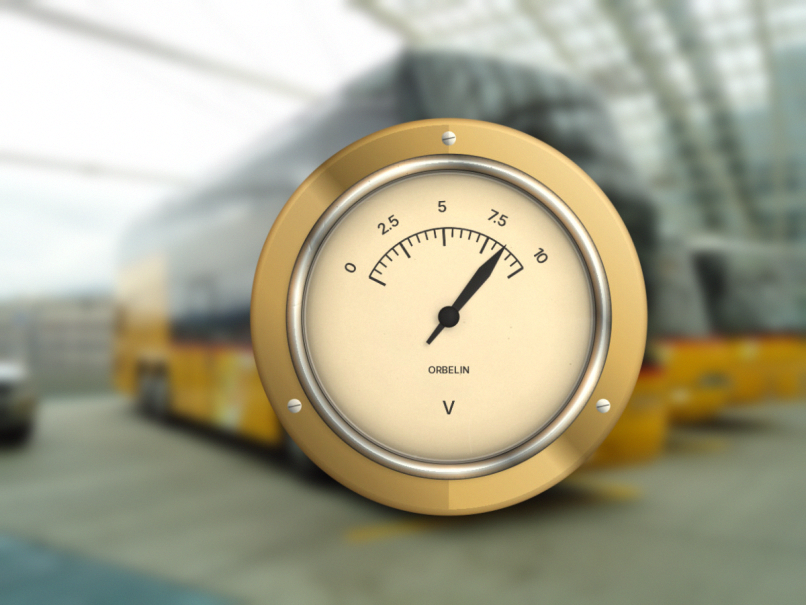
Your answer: {"value": 8.5, "unit": "V"}
